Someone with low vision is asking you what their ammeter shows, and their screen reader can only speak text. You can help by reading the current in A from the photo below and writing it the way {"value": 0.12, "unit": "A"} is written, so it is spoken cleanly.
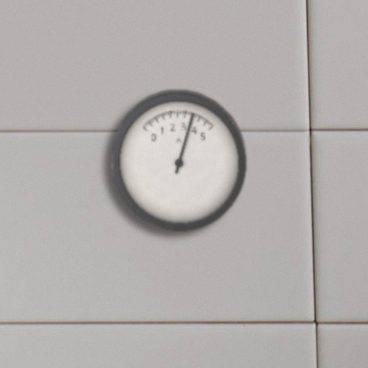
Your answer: {"value": 3.5, "unit": "A"}
